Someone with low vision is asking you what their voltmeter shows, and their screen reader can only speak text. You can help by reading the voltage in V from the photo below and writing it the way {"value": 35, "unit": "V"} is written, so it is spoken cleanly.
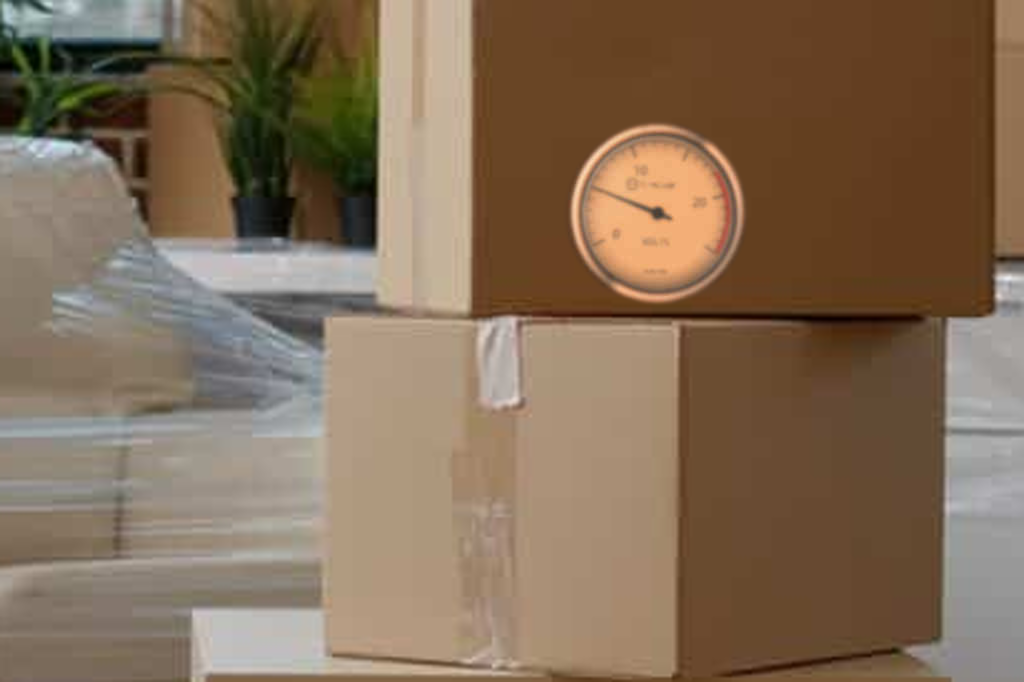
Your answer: {"value": 5, "unit": "V"}
